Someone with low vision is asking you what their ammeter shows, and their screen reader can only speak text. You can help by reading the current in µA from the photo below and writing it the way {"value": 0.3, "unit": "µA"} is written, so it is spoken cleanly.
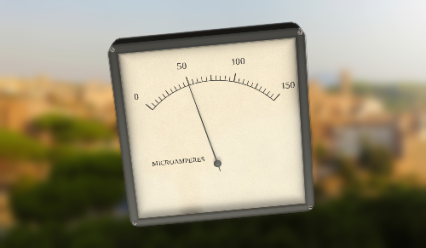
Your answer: {"value": 50, "unit": "µA"}
